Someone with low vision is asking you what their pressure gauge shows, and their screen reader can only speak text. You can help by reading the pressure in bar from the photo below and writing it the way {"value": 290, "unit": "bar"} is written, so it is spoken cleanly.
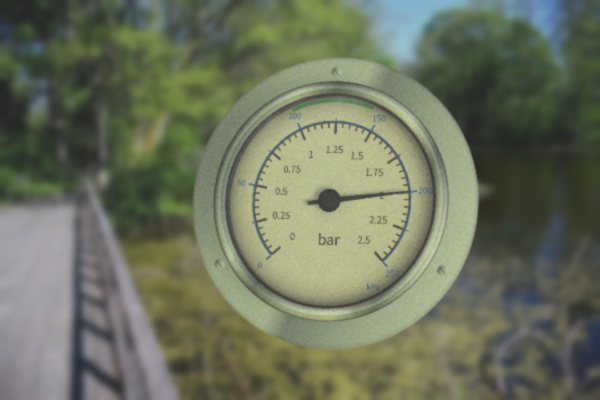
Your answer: {"value": 2, "unit": "bar"}
